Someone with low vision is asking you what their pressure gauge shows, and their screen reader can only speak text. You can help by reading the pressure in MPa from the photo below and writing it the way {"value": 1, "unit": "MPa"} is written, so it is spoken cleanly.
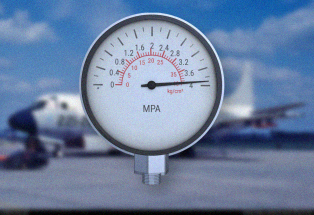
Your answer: {"value": 3.9, "unit": "MPa"}
